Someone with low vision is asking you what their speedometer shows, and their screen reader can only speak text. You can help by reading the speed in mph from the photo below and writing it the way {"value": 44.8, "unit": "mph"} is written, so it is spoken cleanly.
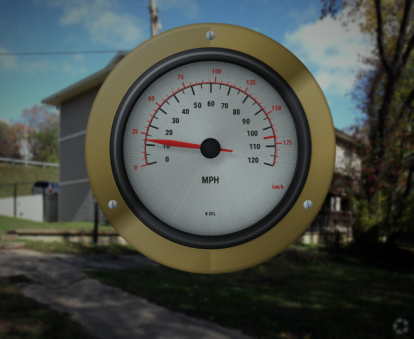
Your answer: {"value": 12.5, "unit": "mph"}
